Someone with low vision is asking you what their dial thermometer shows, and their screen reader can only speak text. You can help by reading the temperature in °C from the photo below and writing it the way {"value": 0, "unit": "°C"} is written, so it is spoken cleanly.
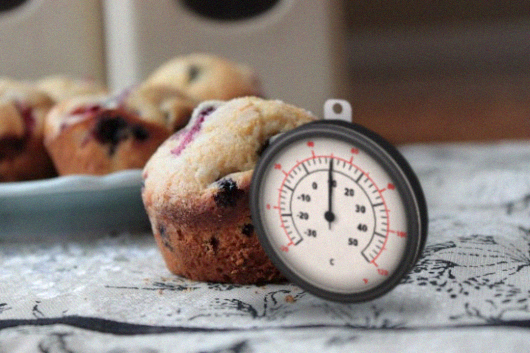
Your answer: {"value": 10, "unit": "°C"}
